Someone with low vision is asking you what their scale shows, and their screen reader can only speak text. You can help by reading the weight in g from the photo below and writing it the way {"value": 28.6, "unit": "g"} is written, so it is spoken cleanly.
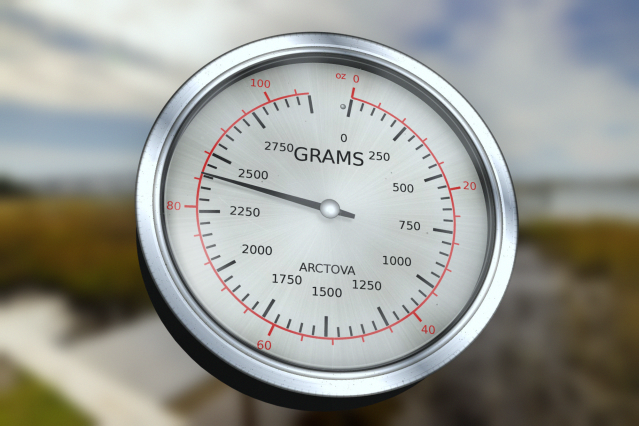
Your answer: {"value": 2400, "unit": "g"}
